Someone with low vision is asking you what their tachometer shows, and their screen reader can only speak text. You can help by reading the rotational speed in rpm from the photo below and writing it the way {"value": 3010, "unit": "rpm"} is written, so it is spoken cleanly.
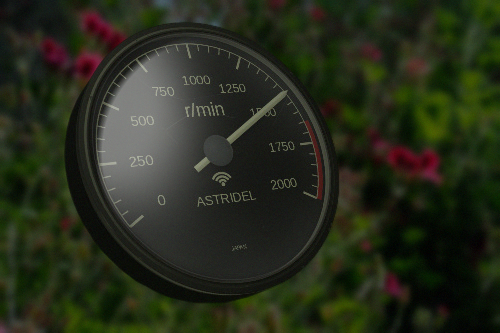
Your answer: {"value": 1500, "unit": "rpm"}
